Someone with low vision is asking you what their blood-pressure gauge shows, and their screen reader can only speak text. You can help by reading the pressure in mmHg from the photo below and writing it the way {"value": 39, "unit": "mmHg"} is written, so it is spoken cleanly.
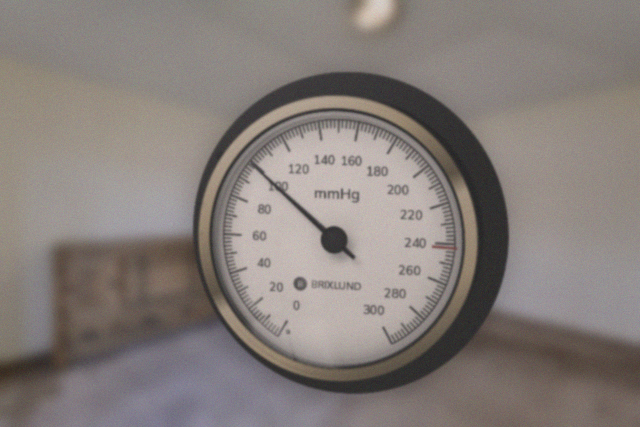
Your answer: {"value": 100, "unit": "mmHg"}
